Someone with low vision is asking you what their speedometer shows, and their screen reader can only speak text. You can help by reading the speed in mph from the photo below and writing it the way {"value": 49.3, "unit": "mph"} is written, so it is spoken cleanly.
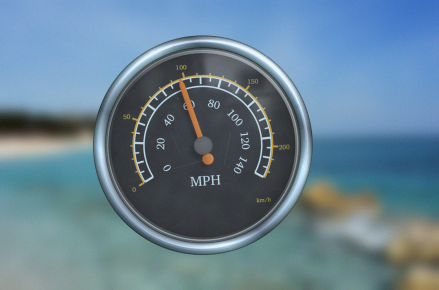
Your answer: {"value": 60, "unit": "mph"}
